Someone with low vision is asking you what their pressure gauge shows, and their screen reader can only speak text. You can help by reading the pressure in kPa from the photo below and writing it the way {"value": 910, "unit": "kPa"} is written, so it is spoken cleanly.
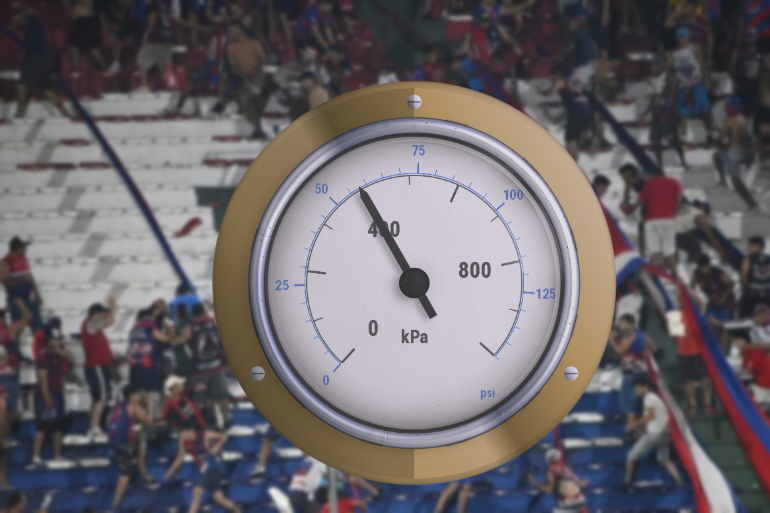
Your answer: {"value": 400, "unit": "kPa"}
